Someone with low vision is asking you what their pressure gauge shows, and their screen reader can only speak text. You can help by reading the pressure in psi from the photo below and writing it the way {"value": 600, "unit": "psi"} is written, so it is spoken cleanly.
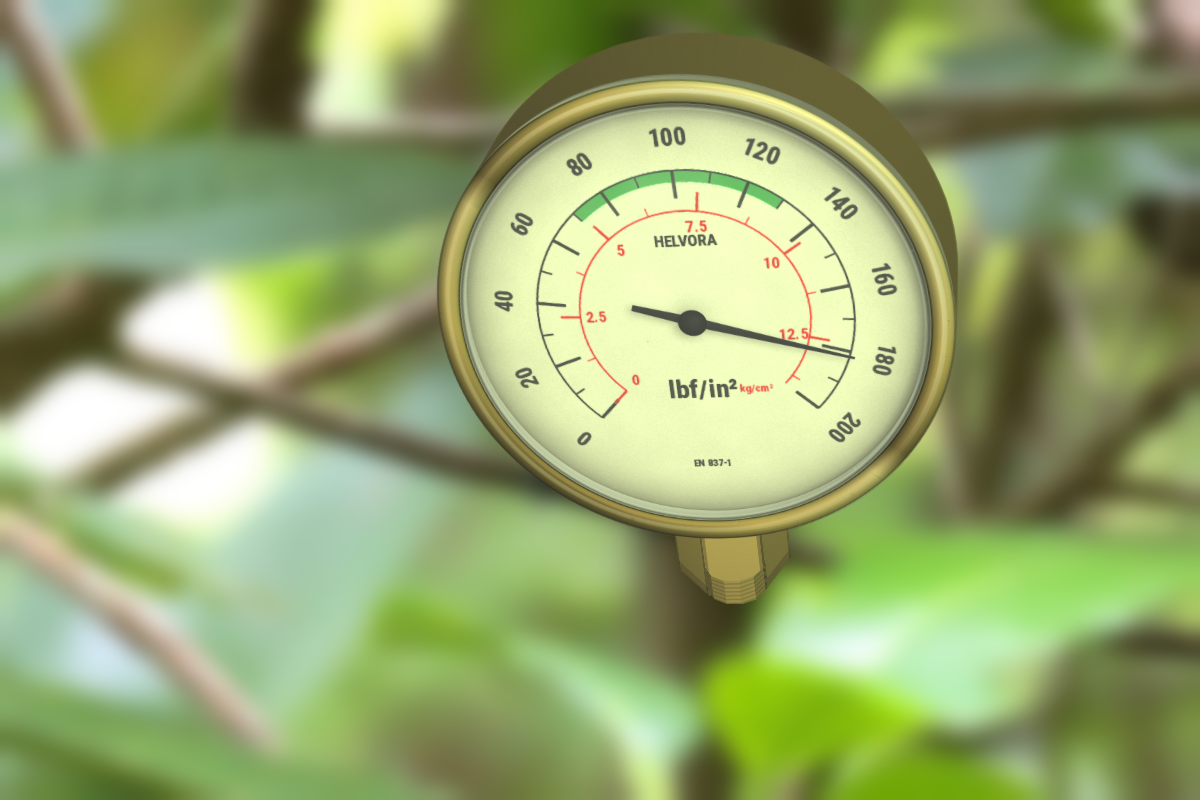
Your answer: {"value": 180, "unit": "psi"}
